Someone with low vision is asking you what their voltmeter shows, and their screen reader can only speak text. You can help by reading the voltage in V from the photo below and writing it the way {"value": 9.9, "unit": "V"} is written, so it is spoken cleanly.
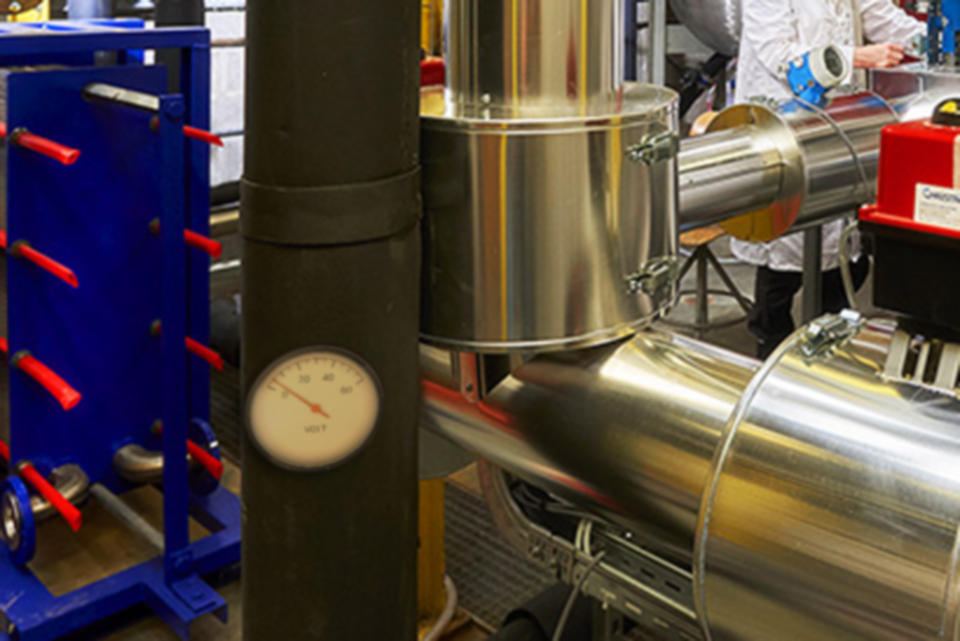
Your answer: {"value": 5, "unit": "V"}
